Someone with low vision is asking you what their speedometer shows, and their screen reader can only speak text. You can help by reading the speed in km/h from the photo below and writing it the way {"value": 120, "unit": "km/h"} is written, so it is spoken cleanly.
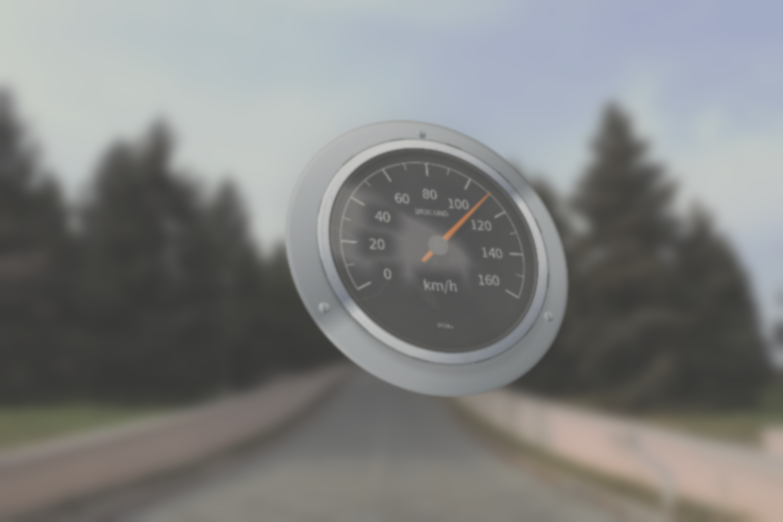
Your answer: {"value": 110, "unit": "km/h"}
